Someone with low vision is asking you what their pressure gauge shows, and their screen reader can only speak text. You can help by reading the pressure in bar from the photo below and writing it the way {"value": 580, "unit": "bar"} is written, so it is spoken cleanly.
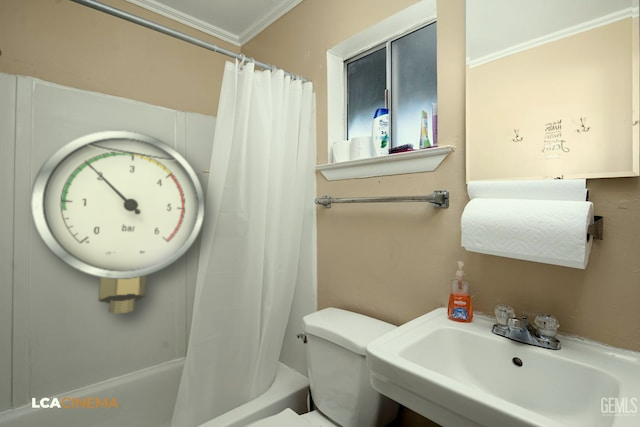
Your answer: {"value": 2, "unit": "bar"}
